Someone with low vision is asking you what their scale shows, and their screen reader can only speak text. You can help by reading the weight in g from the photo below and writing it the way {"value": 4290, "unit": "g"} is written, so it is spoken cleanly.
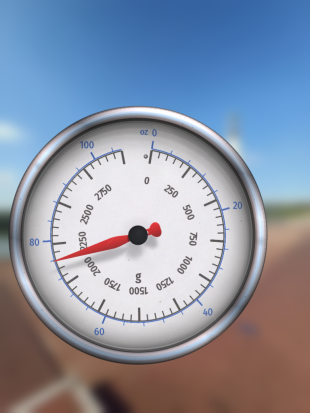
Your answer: {"value": 2150, "unit": "g"}
